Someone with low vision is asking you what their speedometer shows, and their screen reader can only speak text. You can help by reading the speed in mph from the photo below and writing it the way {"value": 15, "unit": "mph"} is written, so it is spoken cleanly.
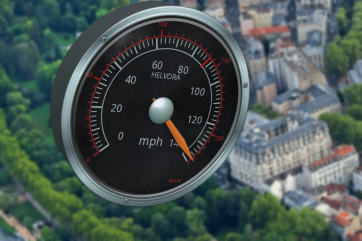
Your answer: {"value": 138, "unit": "mph"}
